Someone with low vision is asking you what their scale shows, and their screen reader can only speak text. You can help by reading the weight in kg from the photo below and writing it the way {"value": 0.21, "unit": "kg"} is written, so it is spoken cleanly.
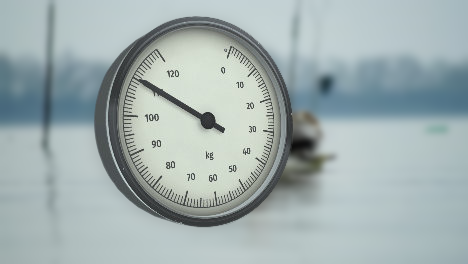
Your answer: {"value": 110, "unit": "kg"}
